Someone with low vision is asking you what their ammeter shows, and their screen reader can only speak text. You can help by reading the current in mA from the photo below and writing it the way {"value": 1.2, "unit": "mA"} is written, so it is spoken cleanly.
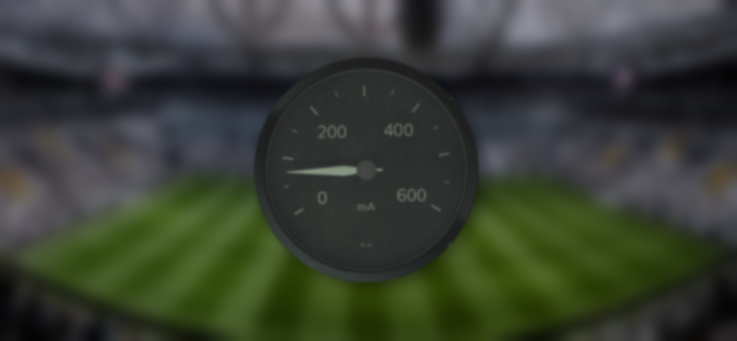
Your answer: {"value": 75, "unit": "mA"}
